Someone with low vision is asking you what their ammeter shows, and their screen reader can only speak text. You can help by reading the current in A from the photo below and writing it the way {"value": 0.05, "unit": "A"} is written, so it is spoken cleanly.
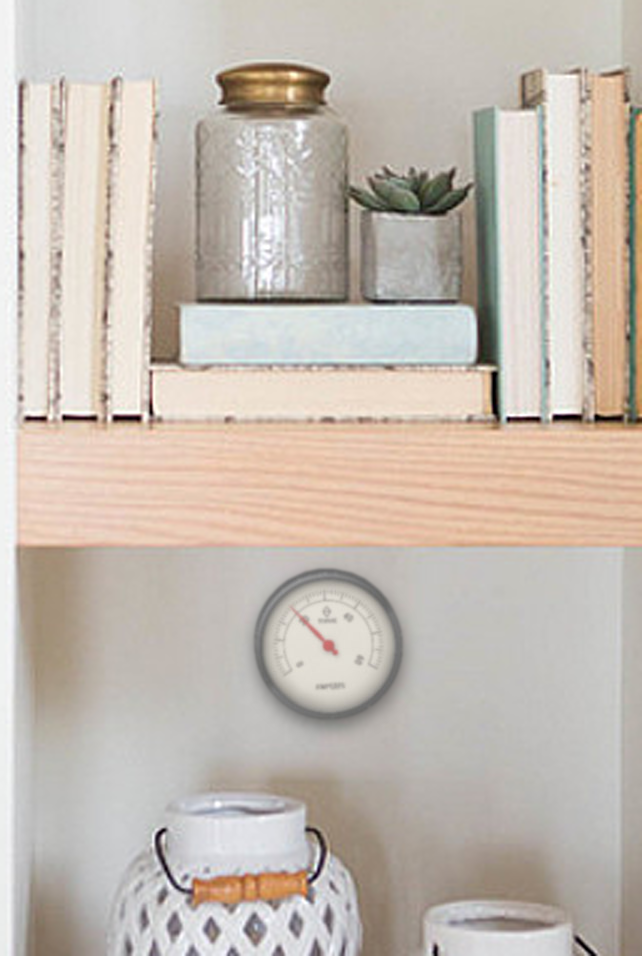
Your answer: {"value": 20, "unit": "A"}
